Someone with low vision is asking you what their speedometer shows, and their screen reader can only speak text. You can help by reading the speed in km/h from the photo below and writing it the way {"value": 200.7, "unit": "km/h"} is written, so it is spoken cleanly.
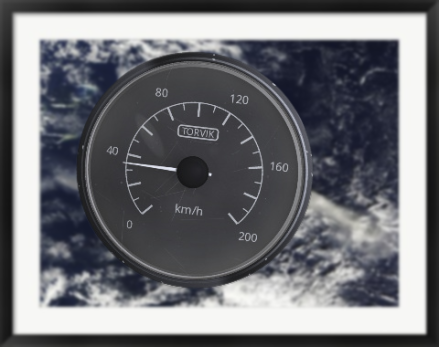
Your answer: {"value": 35, "unit": "km/h"}
